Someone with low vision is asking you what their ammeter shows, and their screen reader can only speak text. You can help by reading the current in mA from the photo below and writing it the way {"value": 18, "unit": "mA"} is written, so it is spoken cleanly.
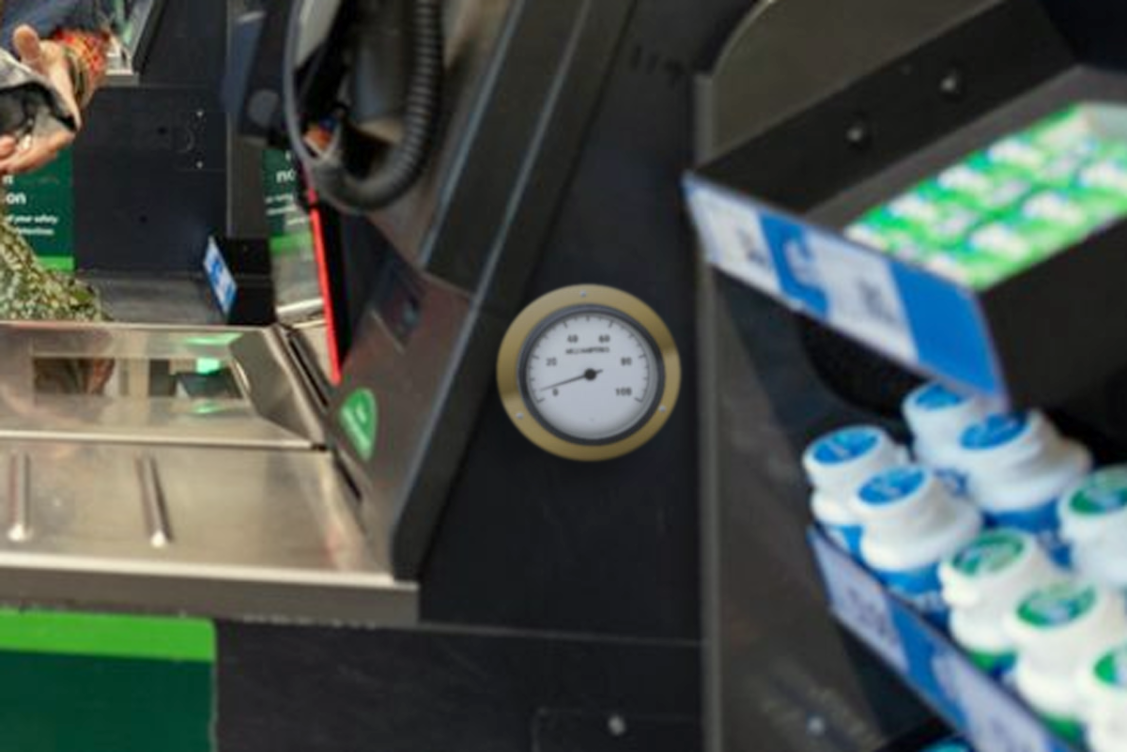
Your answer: {"value": 5, "unit": "mA"}
